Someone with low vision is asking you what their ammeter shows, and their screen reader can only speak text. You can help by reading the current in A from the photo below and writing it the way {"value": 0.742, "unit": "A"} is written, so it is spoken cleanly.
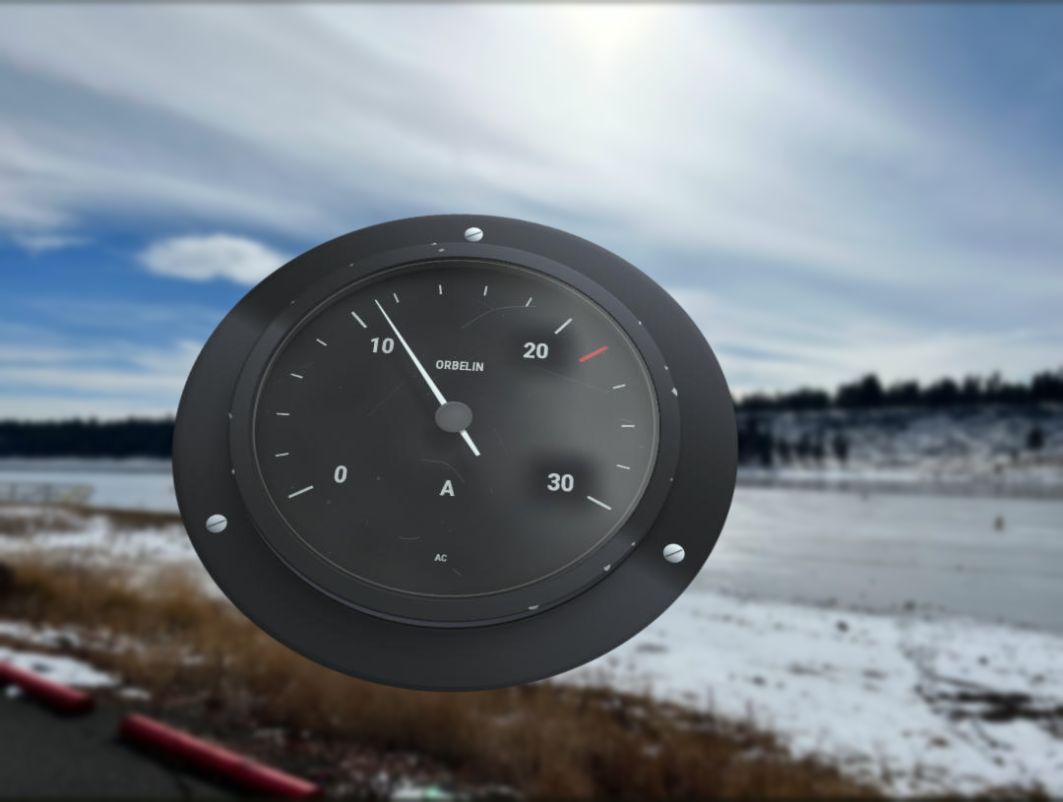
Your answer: {"value": 11, "unit": "A"}
